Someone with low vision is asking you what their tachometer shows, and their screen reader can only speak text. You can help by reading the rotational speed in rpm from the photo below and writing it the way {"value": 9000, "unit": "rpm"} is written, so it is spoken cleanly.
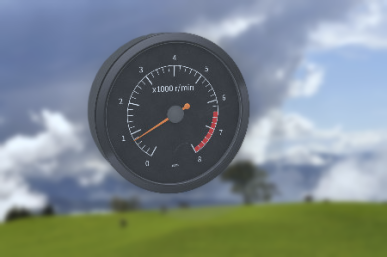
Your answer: {"value": 800, "unit": "rpm"}
